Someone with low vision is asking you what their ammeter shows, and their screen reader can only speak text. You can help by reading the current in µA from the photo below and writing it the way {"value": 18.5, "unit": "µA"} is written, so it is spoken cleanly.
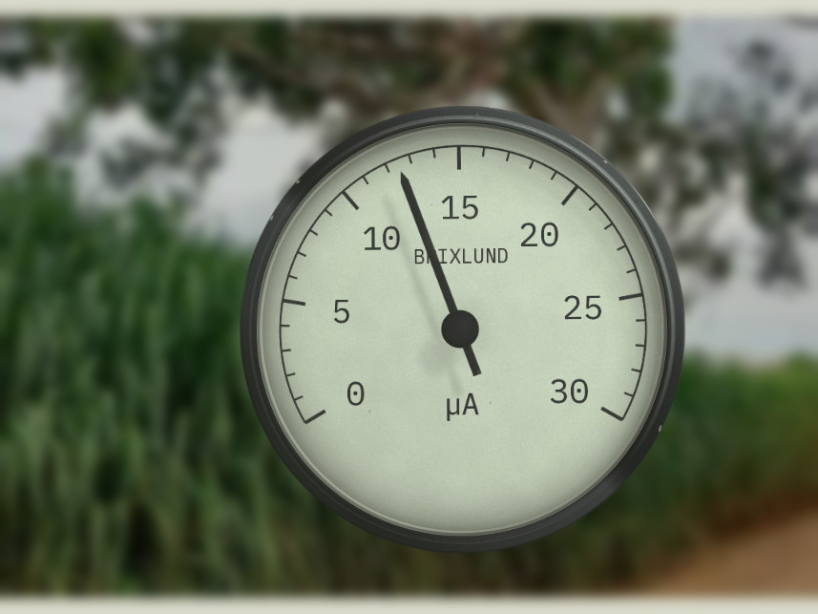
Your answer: {"value": 12.5, "unit": "µA"}
